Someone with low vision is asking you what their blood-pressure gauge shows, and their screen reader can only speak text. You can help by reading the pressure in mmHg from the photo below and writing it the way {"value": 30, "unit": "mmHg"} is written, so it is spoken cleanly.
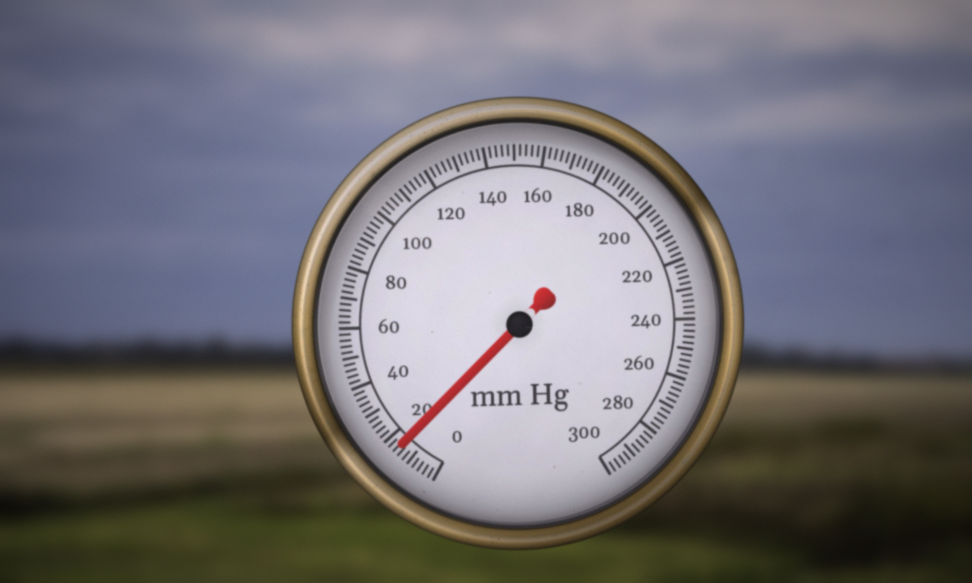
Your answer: {"value": 16, "unit": "mmHg"}
